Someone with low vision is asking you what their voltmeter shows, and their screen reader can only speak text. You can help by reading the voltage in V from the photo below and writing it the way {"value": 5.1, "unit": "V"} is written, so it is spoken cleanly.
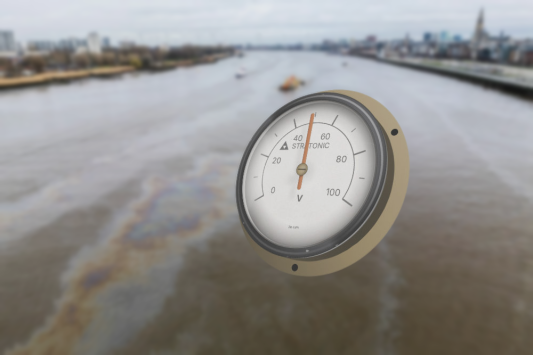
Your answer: {"value": 50, "unit": "V"}
